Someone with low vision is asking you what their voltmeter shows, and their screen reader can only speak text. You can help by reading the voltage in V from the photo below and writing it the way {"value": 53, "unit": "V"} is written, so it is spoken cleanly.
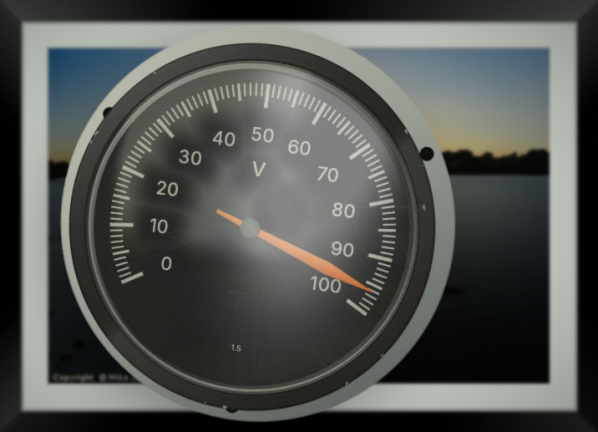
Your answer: {"value": 96, "unit": "V"}
